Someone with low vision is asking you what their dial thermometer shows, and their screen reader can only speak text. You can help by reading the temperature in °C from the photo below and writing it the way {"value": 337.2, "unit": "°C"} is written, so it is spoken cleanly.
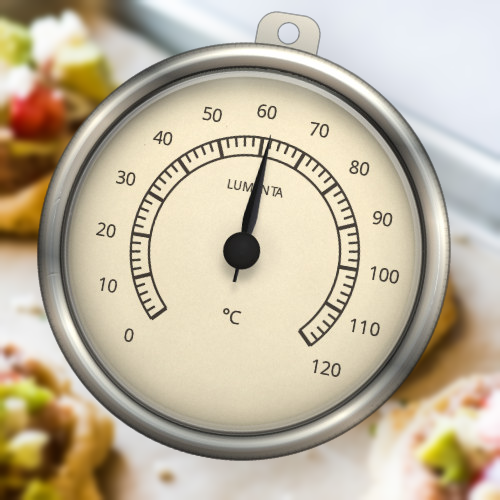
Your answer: {"value": 62, "unit": "°C"}
